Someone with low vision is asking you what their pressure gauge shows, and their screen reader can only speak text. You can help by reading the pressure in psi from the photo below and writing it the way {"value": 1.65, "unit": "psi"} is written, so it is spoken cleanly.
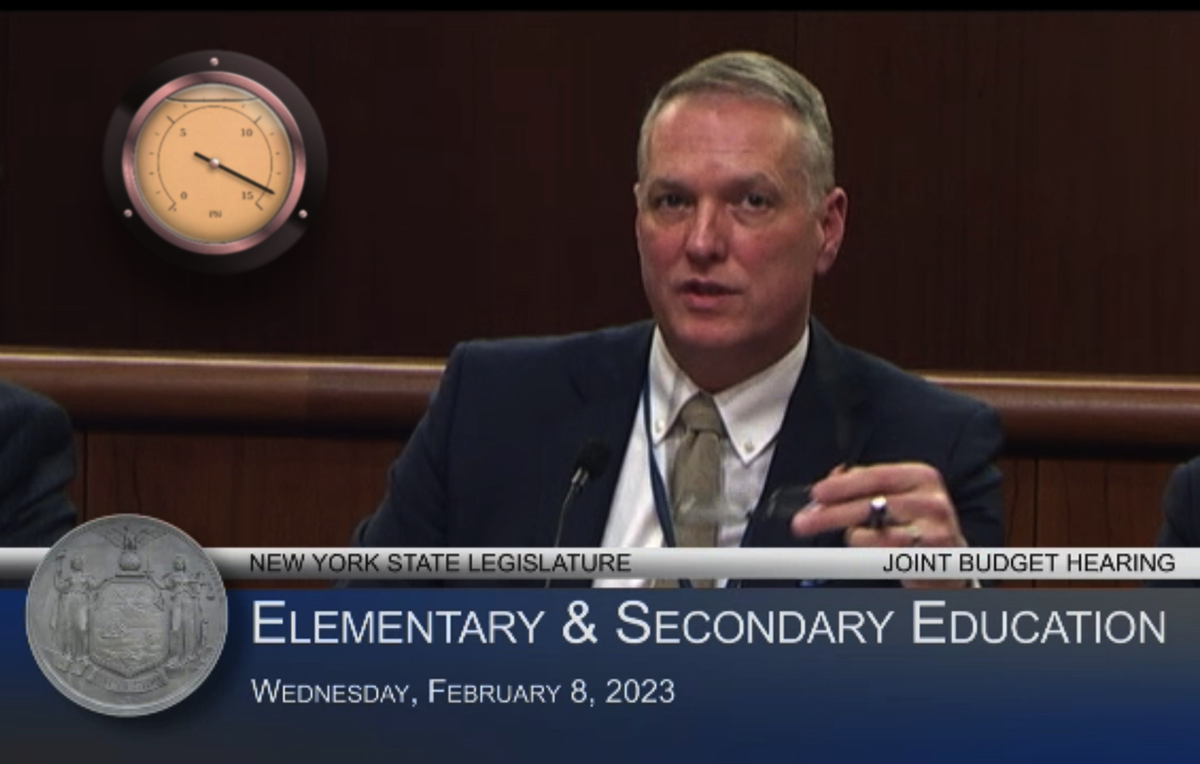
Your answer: {"value": 14, "unit": "psi"}
